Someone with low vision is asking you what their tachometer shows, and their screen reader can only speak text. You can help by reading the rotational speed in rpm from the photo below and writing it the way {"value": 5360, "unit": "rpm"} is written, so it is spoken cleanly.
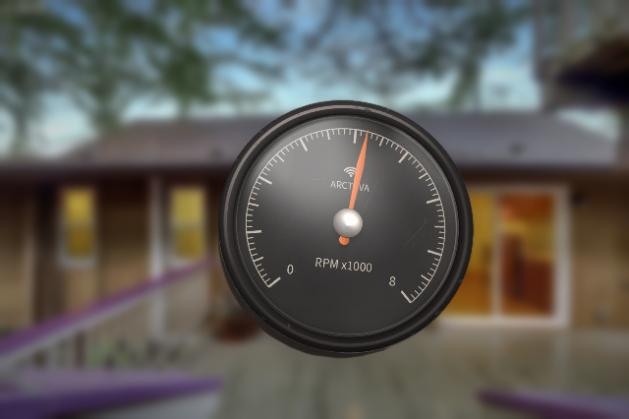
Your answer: {"value": 4200, "unit": "rpm"}
